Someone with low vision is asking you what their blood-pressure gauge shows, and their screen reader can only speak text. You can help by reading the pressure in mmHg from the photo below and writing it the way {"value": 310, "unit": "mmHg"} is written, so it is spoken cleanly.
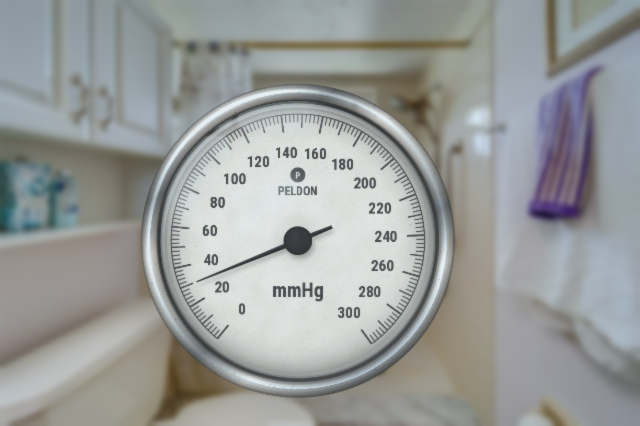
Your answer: {"value": 30, "unit": "mmHg"}
